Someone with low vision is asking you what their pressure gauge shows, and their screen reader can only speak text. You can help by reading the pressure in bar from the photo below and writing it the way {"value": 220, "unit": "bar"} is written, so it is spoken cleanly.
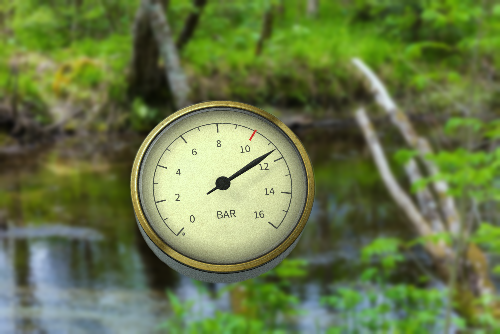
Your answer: {"value": 11.5, "unit": "bar"}
